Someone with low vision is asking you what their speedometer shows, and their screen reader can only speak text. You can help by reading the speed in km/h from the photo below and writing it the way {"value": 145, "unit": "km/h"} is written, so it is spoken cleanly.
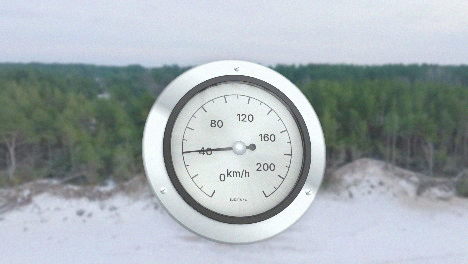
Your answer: {"value": 40, "unit": "km/h"}
